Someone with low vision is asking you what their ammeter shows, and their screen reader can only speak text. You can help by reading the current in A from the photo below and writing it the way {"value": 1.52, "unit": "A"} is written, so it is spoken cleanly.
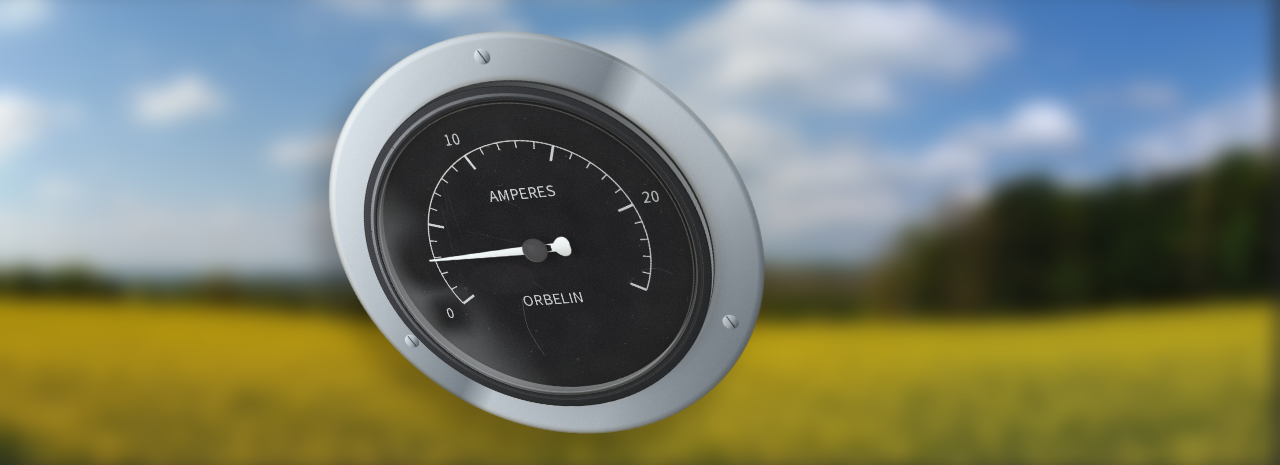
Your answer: {"value": 3, "unit": "A"}
